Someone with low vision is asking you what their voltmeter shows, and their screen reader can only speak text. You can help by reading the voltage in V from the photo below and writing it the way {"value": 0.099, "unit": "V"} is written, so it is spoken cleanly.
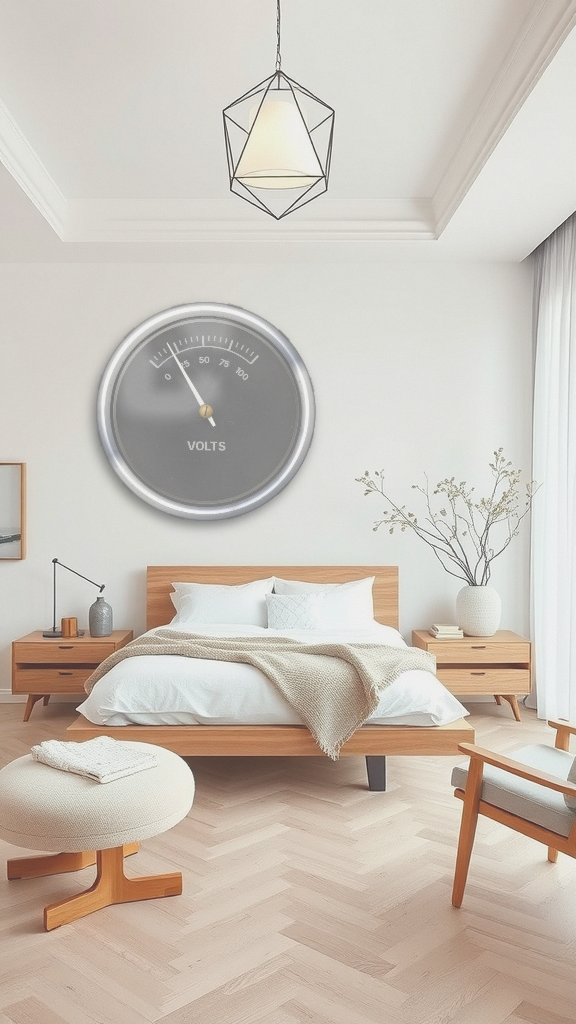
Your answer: {"value": 20, "unit": "V"}
